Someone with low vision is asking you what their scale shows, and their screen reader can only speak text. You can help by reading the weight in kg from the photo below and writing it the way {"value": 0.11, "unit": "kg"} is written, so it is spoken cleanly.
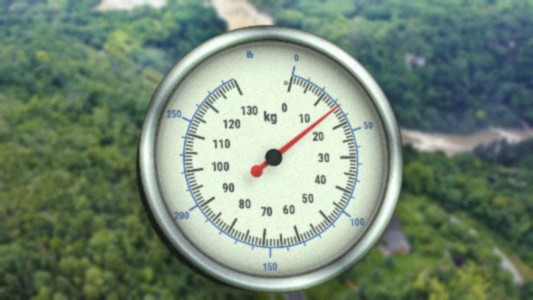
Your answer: {"value": 15, "unit": "kg"}
